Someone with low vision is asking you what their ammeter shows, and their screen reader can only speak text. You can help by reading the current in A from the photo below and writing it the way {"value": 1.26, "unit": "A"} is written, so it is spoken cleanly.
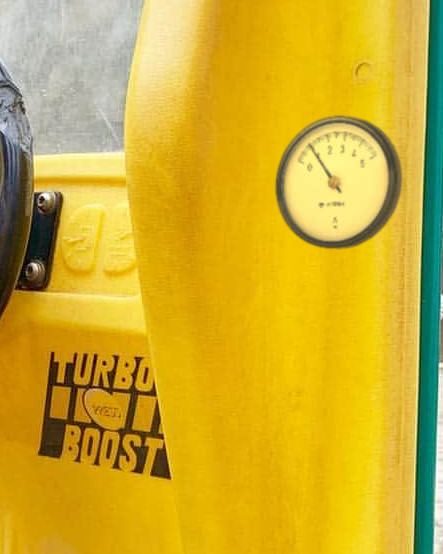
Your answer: {"value": 1, "unit": "A"}
